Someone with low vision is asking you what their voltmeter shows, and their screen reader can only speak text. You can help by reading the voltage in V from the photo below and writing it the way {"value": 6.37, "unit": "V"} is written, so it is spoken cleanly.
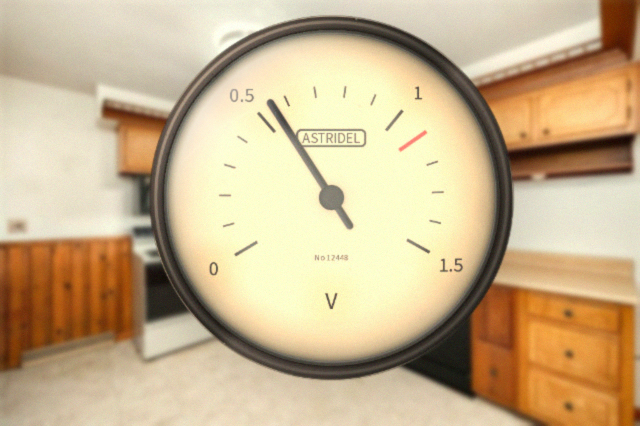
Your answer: {"value": 0.55, "unit": "V"}
